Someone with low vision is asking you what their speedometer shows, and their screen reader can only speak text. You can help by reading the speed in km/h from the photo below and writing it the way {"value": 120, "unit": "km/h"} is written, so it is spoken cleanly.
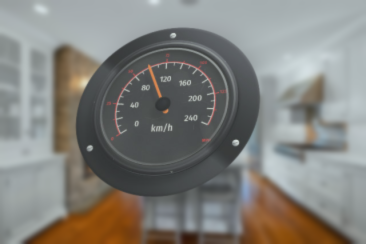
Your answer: {"value": 100, "unit": "km/h"}
